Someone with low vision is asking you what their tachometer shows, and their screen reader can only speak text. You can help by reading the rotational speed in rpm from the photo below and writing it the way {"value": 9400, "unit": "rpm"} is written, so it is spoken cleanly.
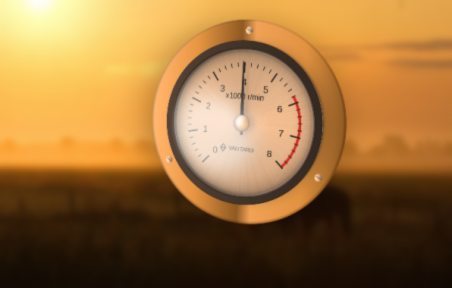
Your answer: {"value": 4000, "unit": "rpm"}
